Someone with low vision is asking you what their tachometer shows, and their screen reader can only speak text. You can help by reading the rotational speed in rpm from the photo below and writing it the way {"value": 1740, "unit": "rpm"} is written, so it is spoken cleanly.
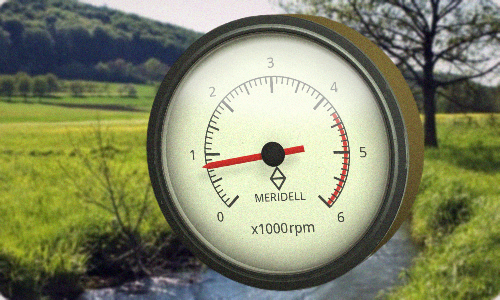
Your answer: {"value": 800, "unit": "rpm"}
